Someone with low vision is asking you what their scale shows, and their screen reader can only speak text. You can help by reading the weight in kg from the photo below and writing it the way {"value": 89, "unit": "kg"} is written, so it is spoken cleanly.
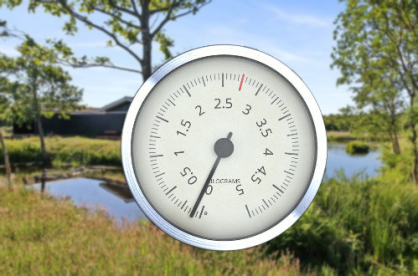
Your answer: {"value": 0.1, "unit": "kg"}
